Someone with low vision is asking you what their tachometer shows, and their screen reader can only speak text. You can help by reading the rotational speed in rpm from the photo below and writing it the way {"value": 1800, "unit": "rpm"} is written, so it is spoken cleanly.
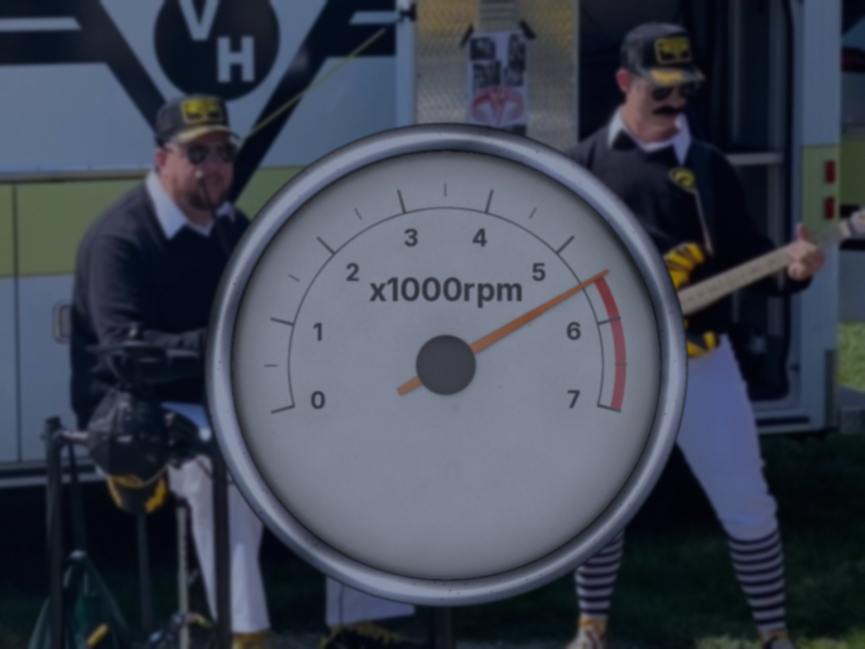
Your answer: {"value": 5500, "unit": "rpm"}
